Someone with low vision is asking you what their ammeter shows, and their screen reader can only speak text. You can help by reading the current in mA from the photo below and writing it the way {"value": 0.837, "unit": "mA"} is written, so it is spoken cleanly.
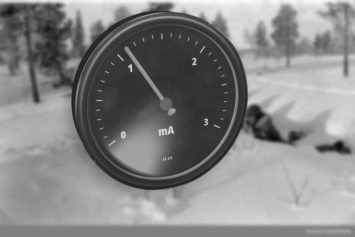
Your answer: {"value": 1.1, "unit": "mA"}
